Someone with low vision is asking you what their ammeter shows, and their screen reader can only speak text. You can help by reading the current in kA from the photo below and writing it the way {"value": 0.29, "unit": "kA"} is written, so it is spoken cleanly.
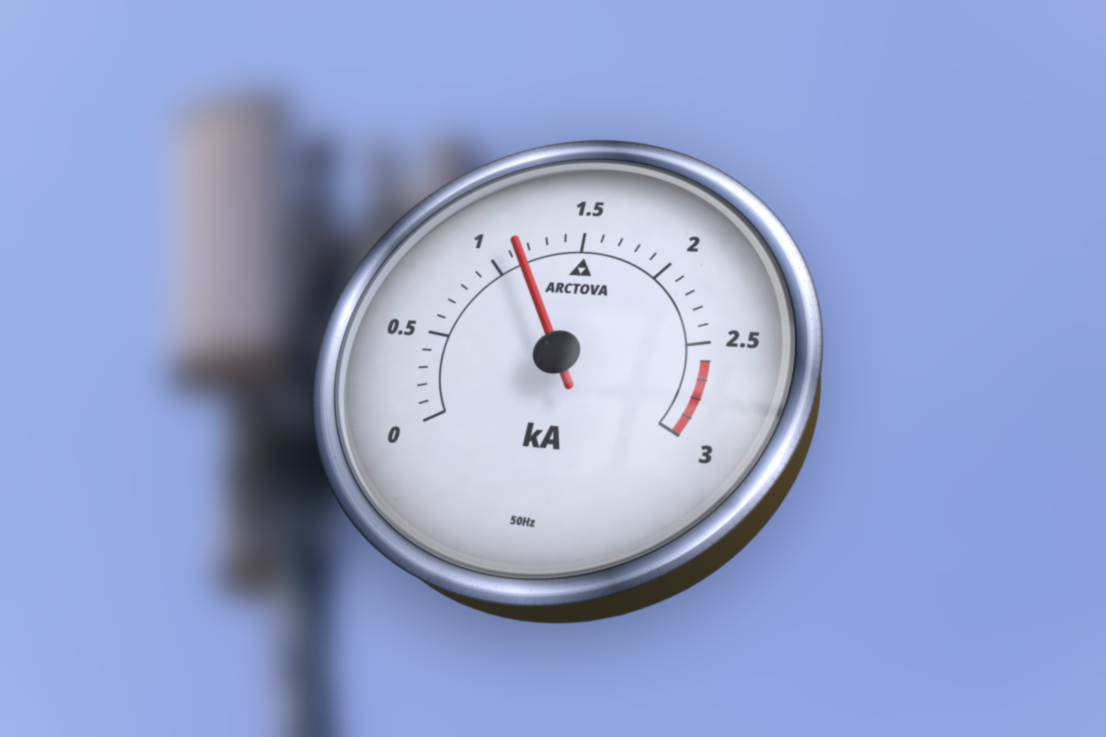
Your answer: {"value": 1.15, "unit": "kA"}
